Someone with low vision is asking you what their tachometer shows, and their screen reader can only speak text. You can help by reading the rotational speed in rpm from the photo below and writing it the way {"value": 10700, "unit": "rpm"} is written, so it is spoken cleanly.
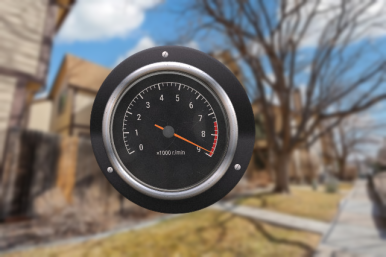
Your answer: {"value": 8800, "unit": "rpm"}
